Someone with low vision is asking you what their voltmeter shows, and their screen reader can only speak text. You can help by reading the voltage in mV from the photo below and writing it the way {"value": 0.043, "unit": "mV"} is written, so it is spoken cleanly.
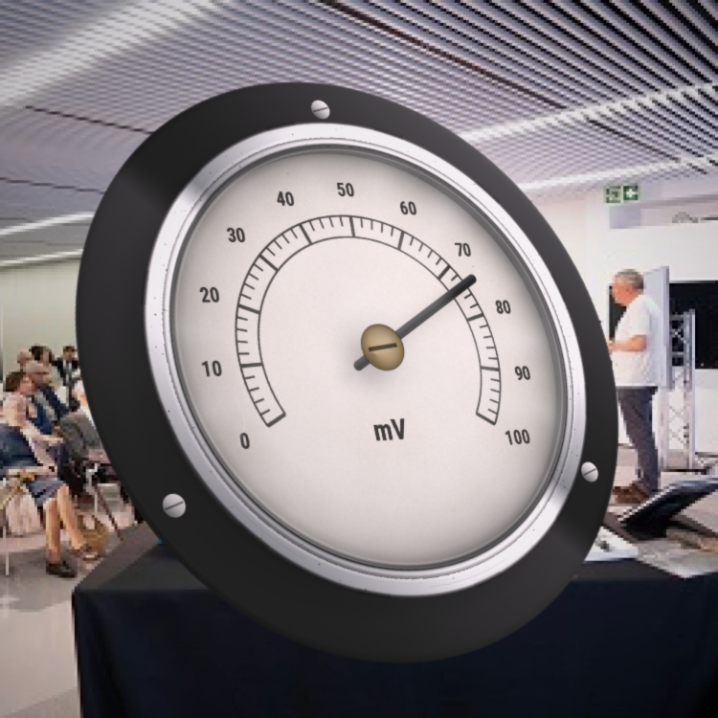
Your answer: {"value": 74, "unit": "mV"}
